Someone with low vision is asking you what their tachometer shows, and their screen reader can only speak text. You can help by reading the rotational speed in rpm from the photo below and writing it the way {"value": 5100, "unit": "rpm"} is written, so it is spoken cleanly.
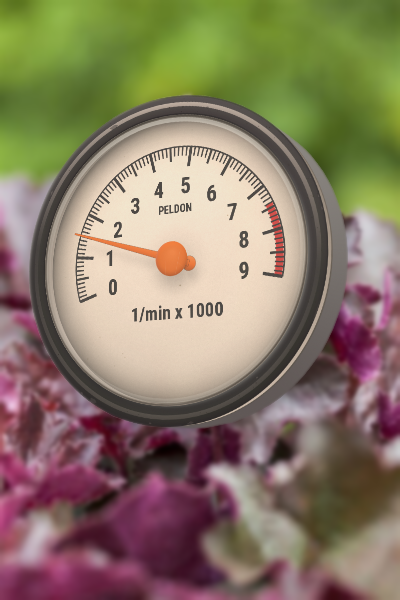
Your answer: {"value": 1500, "unit": "rpm"}
